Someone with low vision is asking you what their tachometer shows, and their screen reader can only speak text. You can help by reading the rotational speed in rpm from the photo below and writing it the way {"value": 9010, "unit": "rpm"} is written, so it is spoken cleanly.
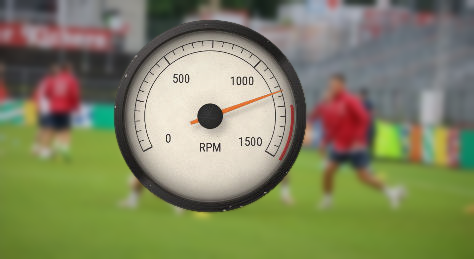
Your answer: {"value": 1175, "unit": "rpm"}
